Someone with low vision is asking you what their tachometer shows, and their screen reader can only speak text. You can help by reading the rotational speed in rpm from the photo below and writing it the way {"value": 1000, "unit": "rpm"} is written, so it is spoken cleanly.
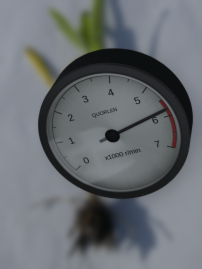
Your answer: {"value": 5750, "unit": "rpm"}
